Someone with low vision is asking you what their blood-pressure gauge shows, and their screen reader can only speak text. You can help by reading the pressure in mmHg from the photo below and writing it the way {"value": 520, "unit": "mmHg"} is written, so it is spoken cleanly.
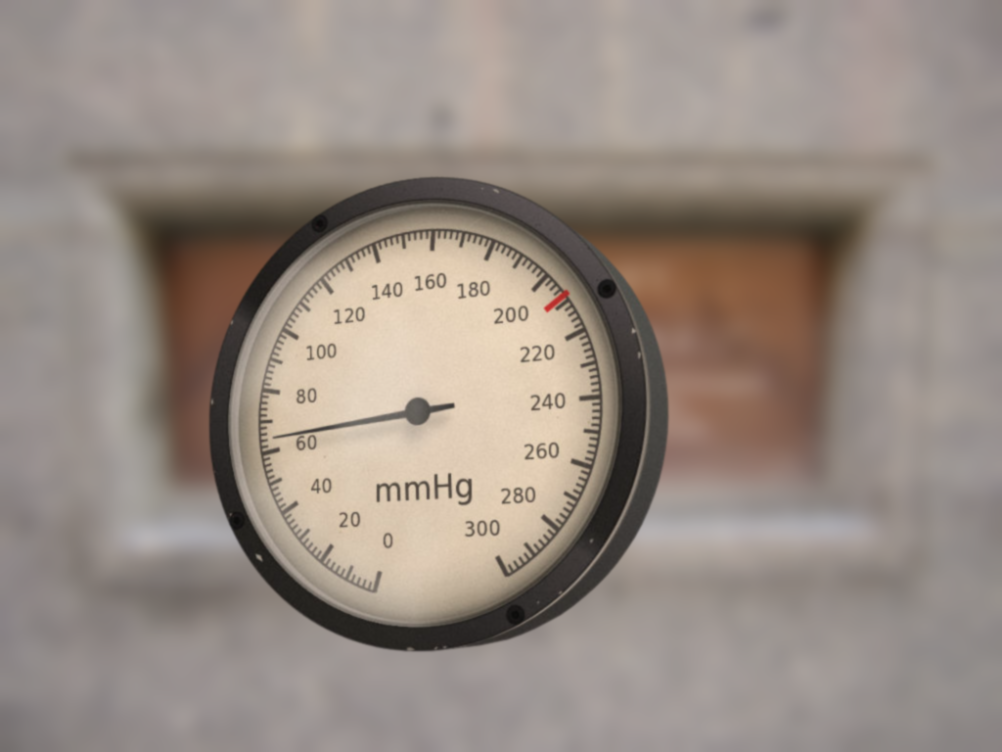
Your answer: {"value": 64, "unit": "mmHg"}
